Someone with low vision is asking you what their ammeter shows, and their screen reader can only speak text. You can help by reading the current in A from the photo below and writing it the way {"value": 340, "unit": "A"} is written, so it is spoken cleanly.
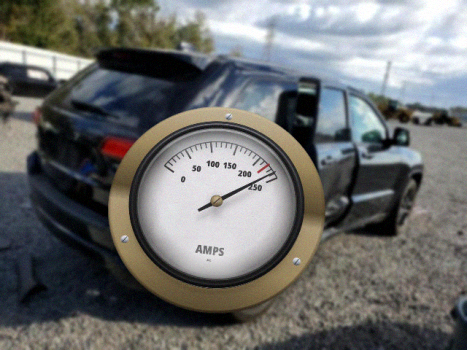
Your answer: {"value": 240, "unit": "A"}
